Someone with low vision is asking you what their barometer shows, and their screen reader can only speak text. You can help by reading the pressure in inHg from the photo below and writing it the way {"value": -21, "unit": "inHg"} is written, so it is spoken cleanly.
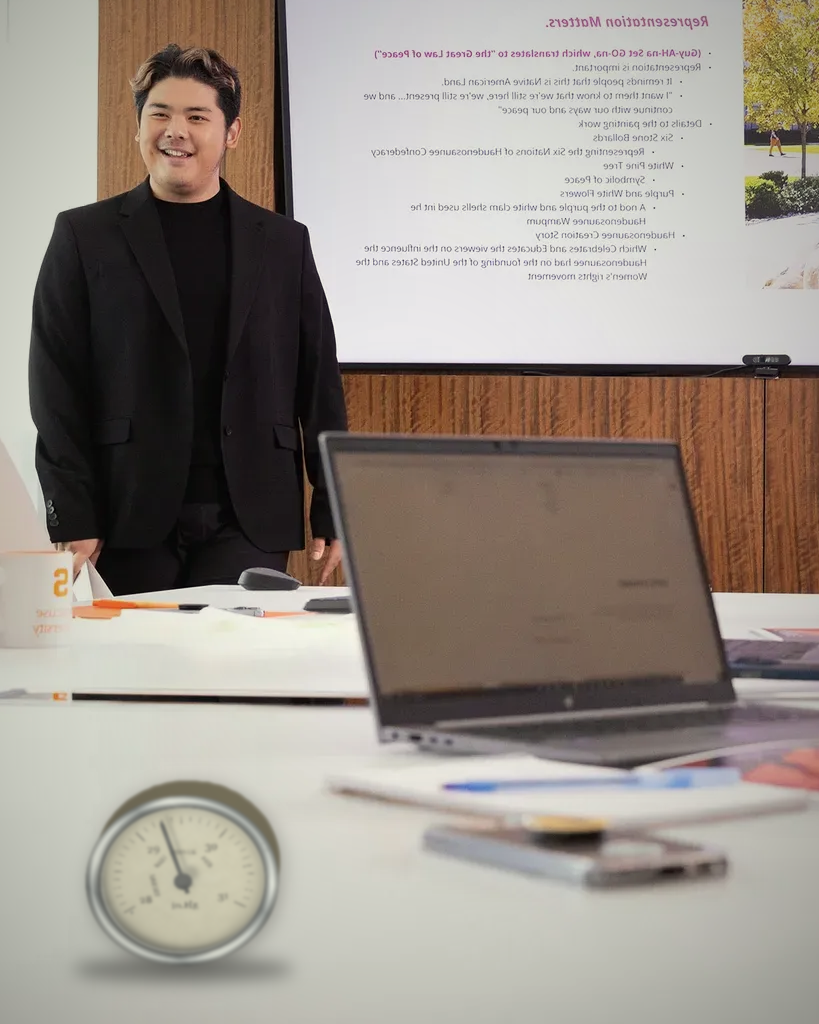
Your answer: {"value": 29.3, "unit": "inHg"}
